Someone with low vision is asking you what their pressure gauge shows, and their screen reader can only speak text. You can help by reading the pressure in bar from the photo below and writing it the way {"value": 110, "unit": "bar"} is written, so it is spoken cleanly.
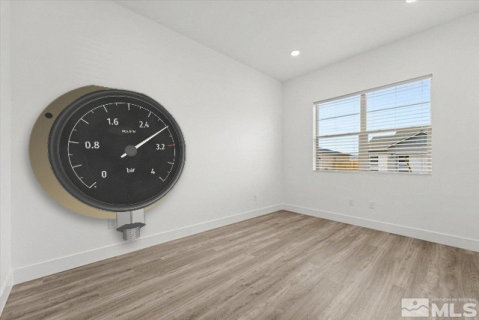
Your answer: {"value": 2.8, "unit": "bar"}
